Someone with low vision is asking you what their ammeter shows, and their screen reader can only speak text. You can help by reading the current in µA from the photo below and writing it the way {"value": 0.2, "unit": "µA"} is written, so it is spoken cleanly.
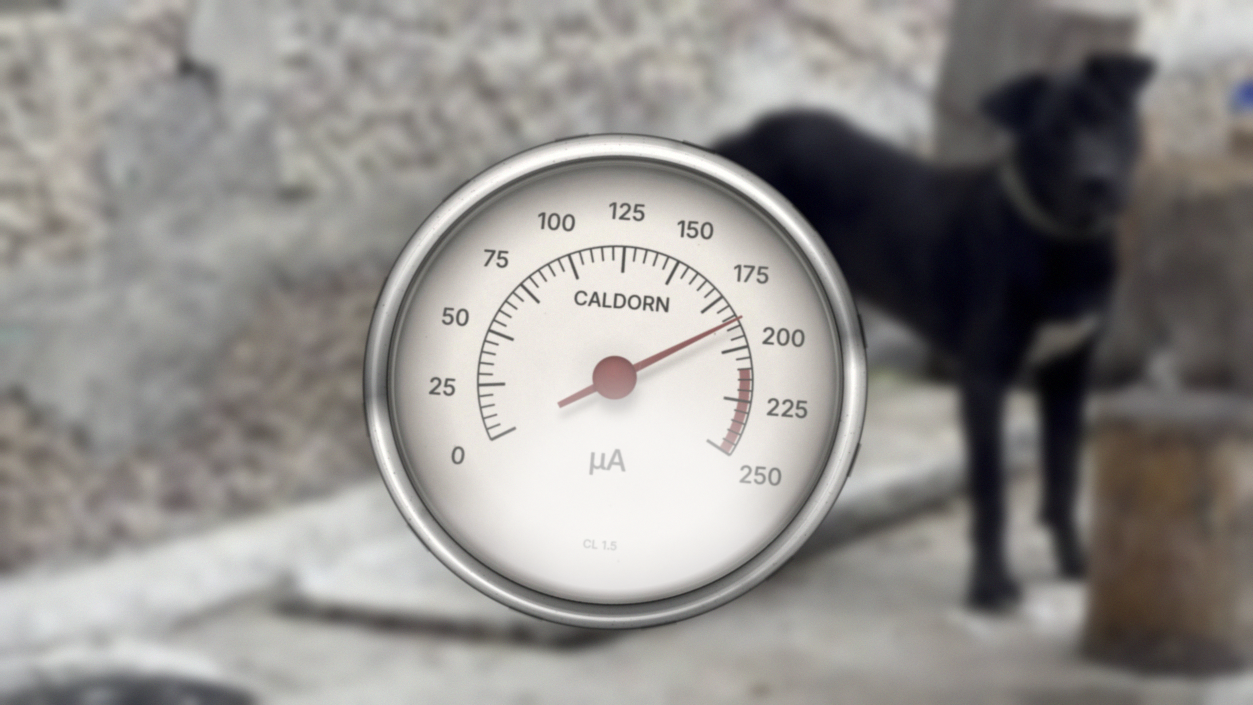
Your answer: {"value": 187.5, "unit": "µA"}
